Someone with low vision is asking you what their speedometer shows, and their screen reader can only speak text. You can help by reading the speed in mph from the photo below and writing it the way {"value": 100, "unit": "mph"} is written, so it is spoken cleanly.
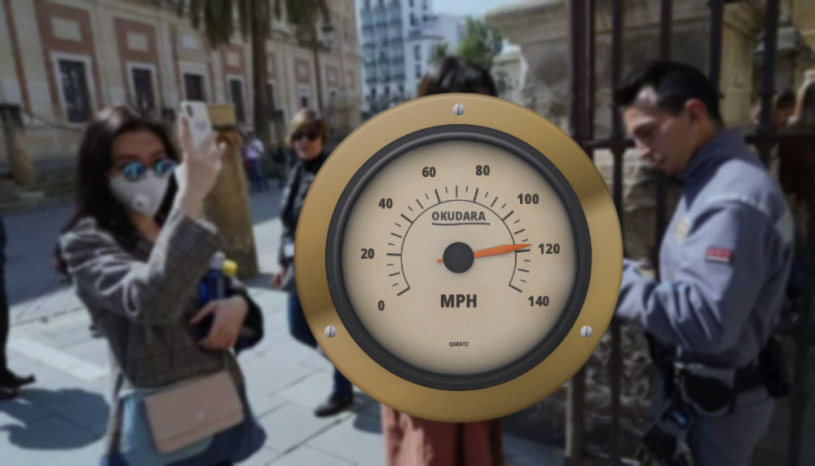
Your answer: {"value": 117.5, "unit": "mph"}
